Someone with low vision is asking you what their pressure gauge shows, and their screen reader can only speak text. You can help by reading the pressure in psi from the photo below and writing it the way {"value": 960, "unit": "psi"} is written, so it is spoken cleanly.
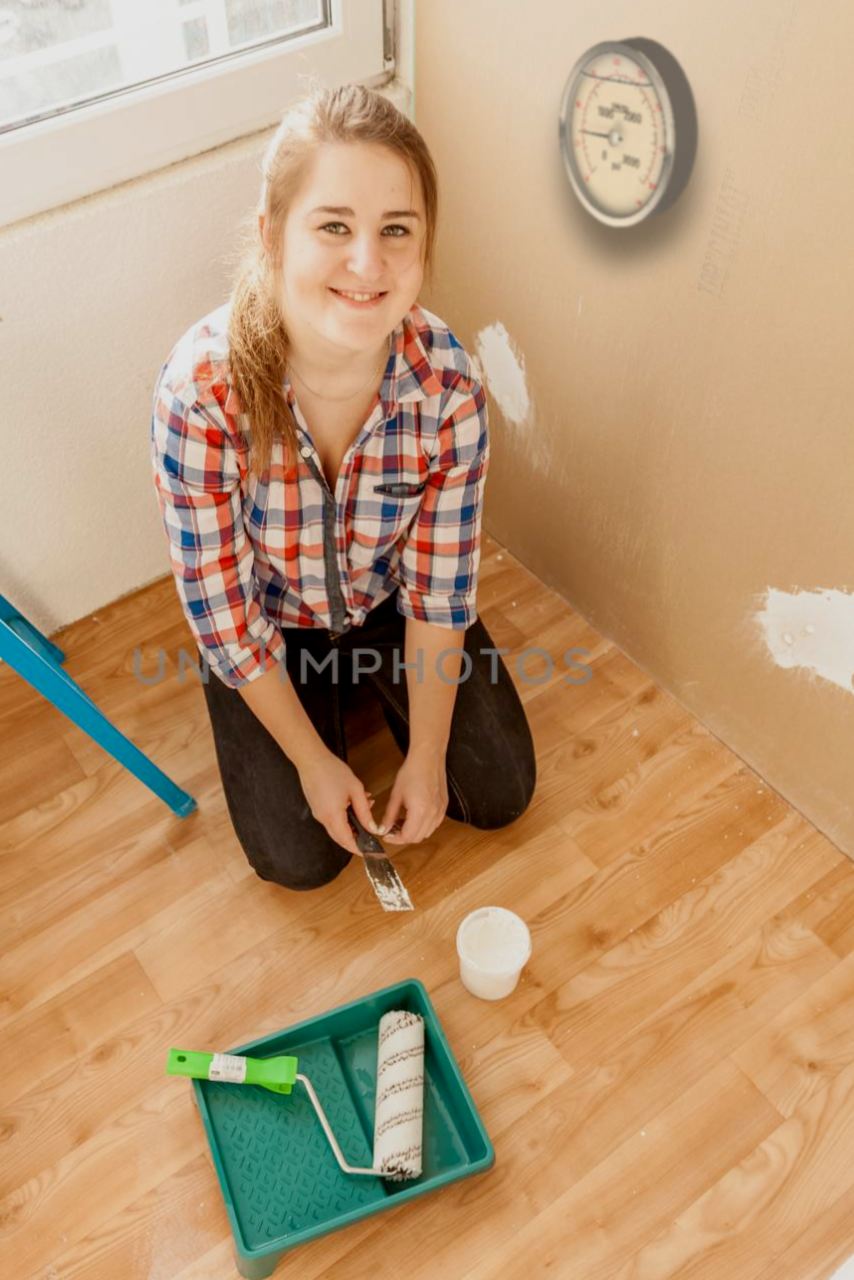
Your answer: {"value": 500, "unit": "psi"}
